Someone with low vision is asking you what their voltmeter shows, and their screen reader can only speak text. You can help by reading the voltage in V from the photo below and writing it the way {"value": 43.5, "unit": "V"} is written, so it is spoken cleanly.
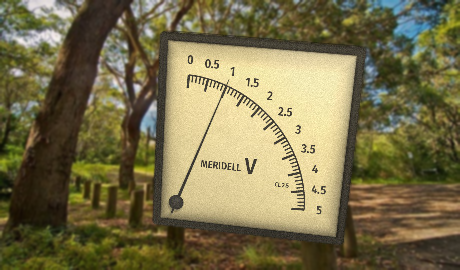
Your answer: {"value": 1, "unit": "V"}
